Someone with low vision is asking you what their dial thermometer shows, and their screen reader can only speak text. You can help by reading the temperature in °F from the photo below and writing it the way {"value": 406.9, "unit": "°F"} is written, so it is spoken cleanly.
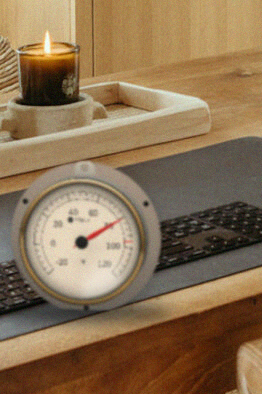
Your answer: {"value": 80, "unit": "°F"}
